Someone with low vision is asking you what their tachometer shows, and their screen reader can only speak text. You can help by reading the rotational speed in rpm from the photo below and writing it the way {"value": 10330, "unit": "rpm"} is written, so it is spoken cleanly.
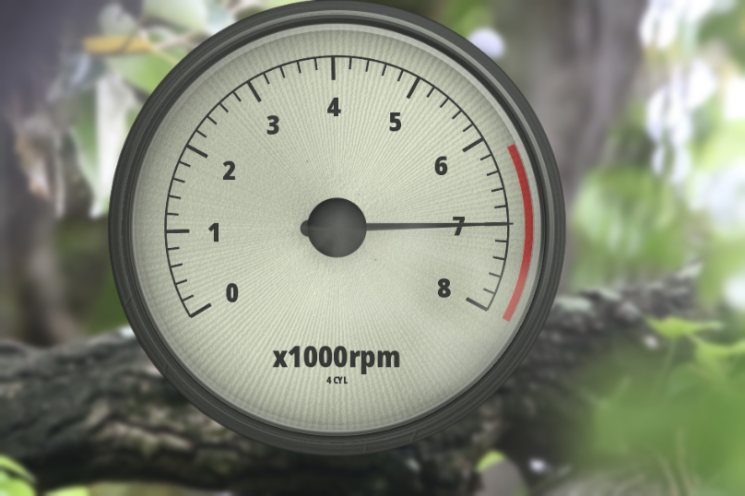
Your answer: {"value": 7000, "unit": "rpm"}
